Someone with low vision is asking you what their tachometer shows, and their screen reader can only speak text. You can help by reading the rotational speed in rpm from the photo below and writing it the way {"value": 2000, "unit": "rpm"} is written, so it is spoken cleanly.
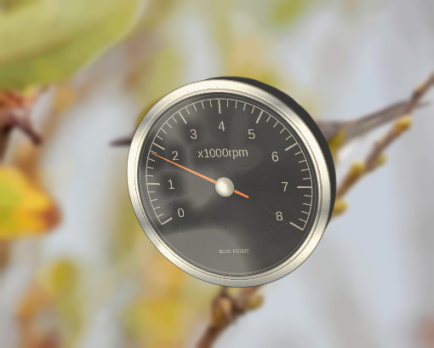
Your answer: {"value": 1800, "unit": "rpm"}
